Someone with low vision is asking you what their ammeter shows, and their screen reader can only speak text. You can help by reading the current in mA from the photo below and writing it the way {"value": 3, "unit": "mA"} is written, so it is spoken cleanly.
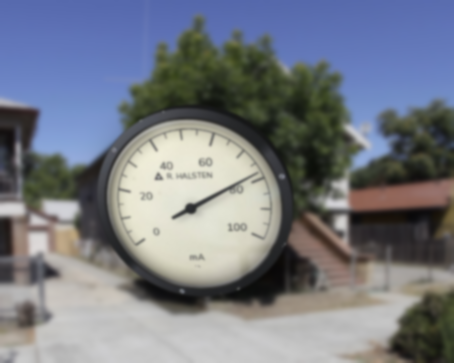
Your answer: {"value": 77.5, "unit": "mA"}
